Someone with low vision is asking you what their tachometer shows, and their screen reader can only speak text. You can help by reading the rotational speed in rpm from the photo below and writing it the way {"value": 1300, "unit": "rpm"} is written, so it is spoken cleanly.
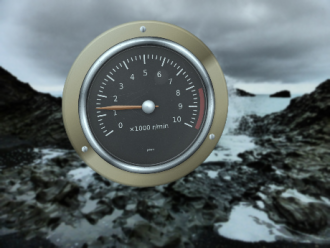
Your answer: {"value": 1400, "unit": "rpm"}
